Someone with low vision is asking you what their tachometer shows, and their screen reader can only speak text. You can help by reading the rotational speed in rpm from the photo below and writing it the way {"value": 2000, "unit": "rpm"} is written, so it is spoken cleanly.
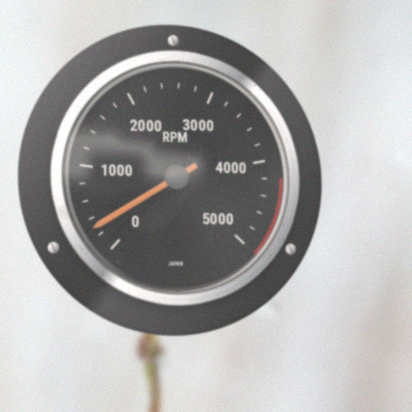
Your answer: {"value": 300, "unit": "rpm"}
